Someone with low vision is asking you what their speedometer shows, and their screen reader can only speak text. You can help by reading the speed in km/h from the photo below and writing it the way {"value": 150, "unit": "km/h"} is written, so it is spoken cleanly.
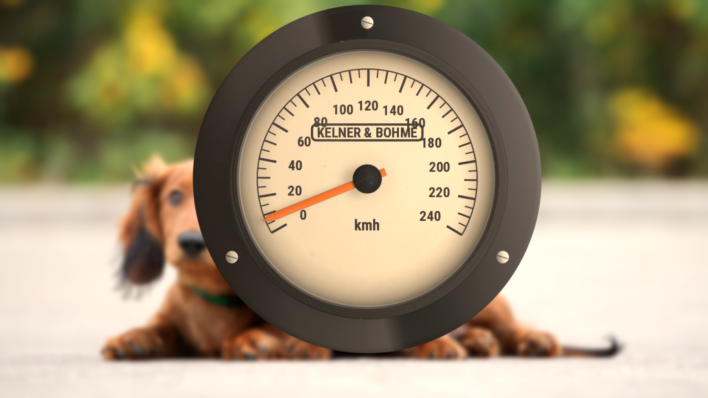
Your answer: {"value": 7.5, "unit": "km/h"}
